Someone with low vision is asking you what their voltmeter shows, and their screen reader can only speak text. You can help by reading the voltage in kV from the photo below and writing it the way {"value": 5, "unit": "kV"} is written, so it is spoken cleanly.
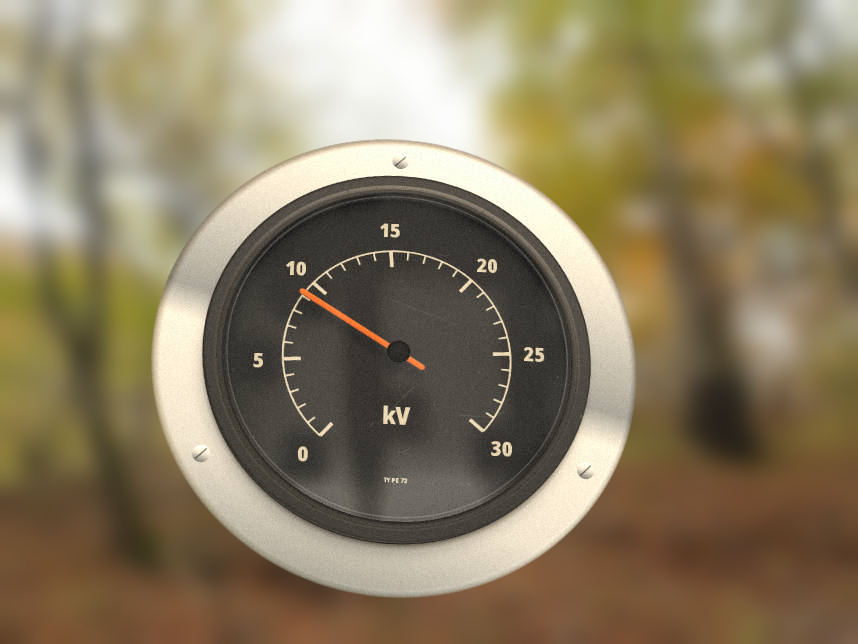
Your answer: {"value": 9, "unit": "kV"}
